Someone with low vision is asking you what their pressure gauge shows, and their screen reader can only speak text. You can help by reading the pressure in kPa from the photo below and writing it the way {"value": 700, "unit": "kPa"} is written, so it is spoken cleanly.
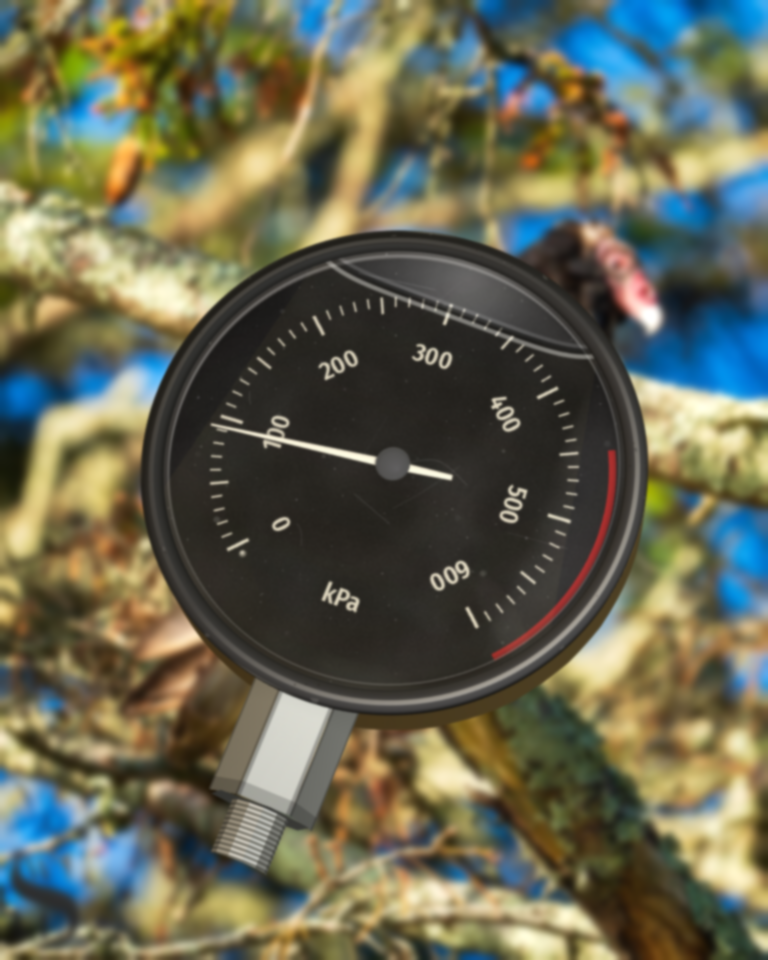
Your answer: {"value": 90, "unit": "kPa"}
